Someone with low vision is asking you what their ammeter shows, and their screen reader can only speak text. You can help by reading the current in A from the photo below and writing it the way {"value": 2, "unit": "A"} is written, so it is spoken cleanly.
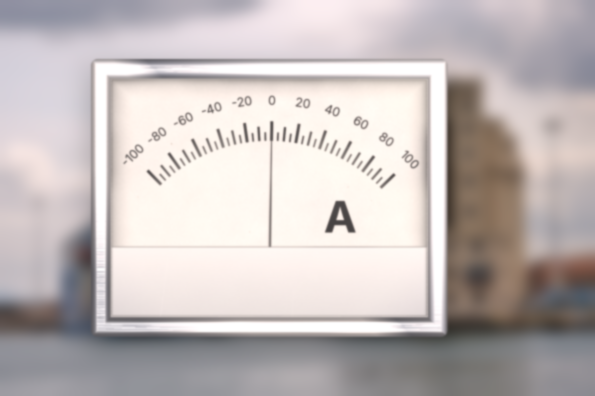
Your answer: {"value": 0, "unit": "A"}
